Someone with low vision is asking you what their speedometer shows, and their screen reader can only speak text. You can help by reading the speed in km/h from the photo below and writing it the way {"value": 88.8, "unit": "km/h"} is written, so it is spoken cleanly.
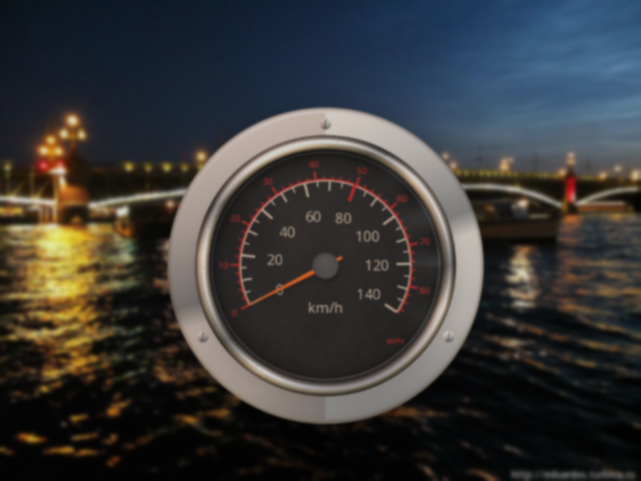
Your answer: {"value": 0, "unit": "km/h"}
